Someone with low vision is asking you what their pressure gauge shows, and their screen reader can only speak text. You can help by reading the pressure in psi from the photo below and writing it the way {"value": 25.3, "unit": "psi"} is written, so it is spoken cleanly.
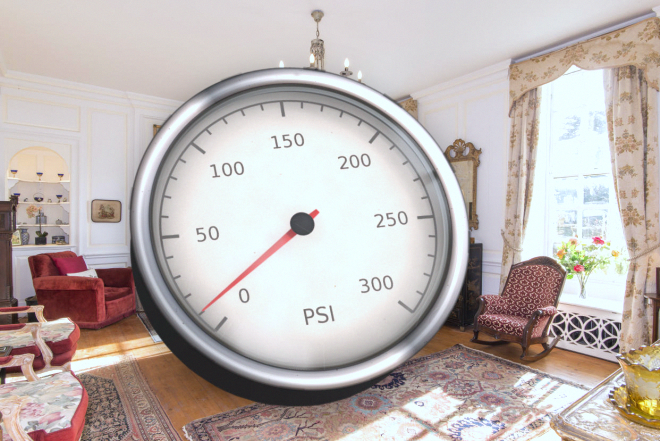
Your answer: {"value": 10, "unit": "psi"}
